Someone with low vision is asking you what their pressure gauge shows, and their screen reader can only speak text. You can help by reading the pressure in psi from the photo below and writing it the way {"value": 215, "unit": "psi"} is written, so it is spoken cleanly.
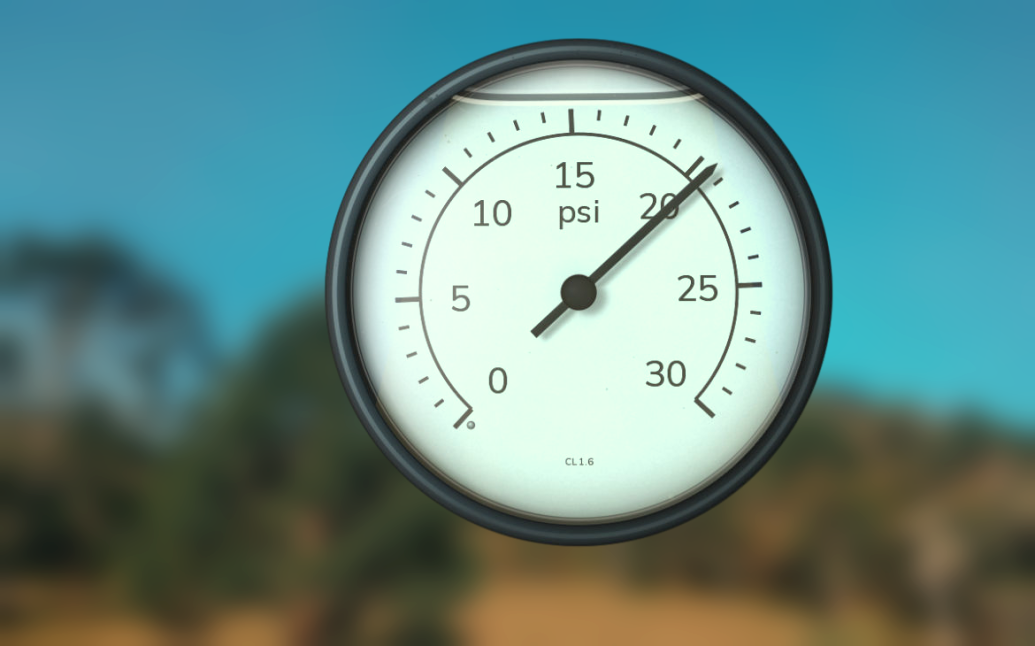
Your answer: {"value": 20.5, "unit": "psi"}
